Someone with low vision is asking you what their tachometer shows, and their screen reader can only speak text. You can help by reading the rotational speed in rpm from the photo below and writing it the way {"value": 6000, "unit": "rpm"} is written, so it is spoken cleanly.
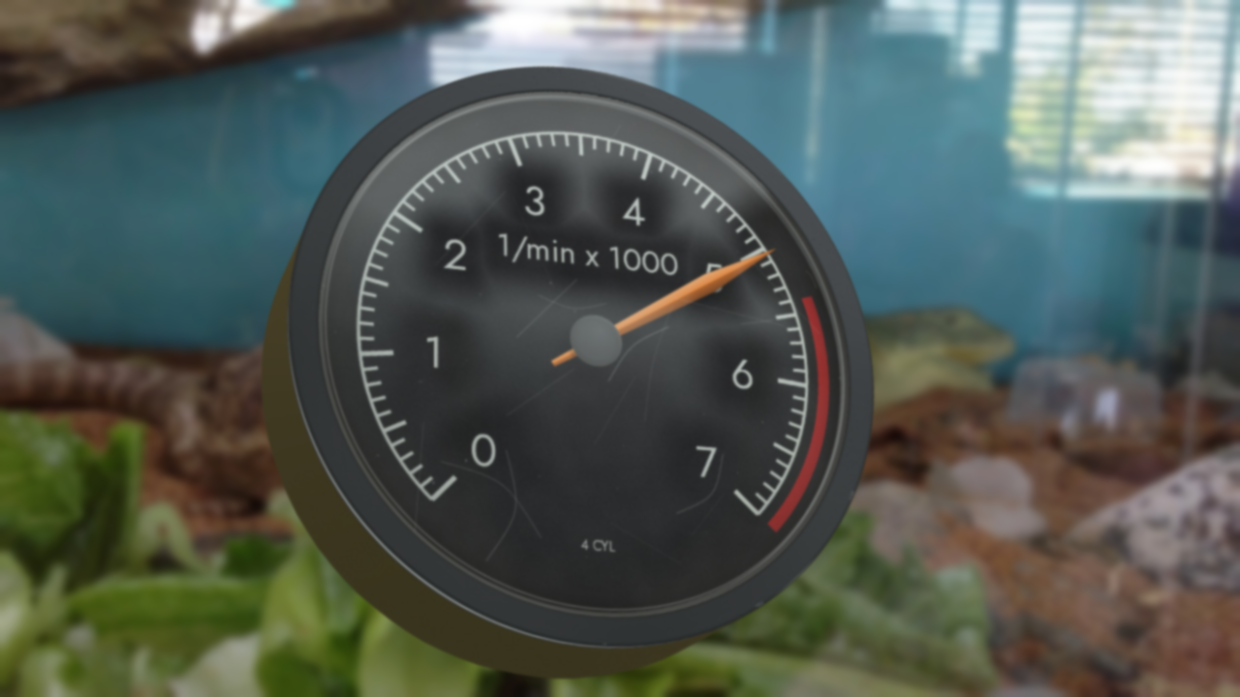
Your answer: {"value": 5050, "unit": "rpm"}
